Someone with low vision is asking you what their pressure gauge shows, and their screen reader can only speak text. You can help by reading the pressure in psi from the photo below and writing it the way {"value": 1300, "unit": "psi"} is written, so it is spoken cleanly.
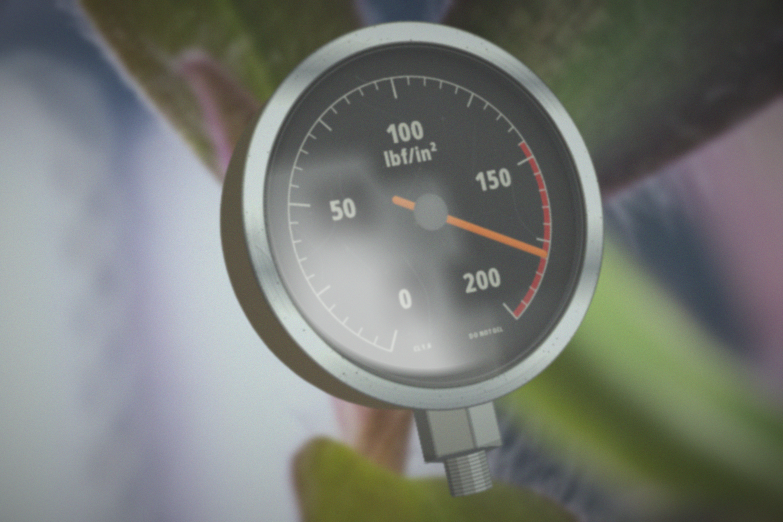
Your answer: {"value": 180, "unit": "psi"}
